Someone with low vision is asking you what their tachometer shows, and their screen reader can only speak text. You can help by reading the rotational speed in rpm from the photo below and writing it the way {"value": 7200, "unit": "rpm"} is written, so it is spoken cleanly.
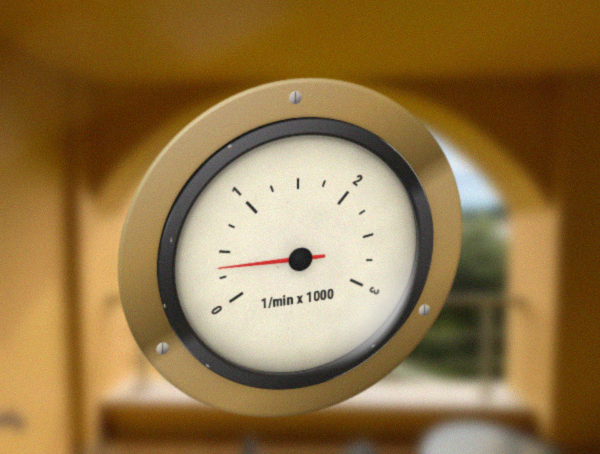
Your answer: {"value": 375, "unit": "rpm"}
